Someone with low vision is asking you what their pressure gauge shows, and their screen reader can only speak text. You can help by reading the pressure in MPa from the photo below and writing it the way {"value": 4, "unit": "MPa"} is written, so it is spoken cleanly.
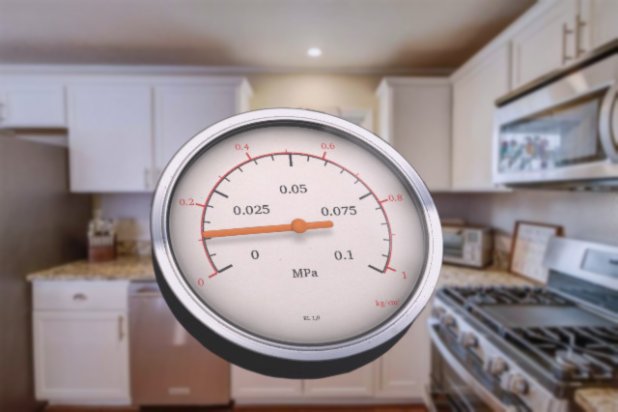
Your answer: {"value": 0.01, "unit": "MPa"}
